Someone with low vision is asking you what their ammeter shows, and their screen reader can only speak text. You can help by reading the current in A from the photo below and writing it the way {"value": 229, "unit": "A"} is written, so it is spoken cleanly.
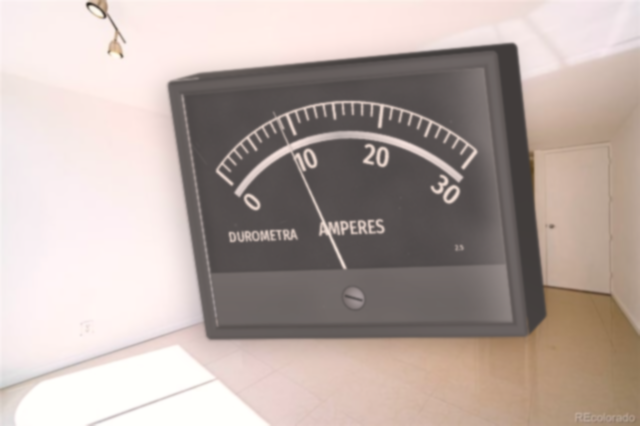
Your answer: {"value": 9, "unit": "A"}
